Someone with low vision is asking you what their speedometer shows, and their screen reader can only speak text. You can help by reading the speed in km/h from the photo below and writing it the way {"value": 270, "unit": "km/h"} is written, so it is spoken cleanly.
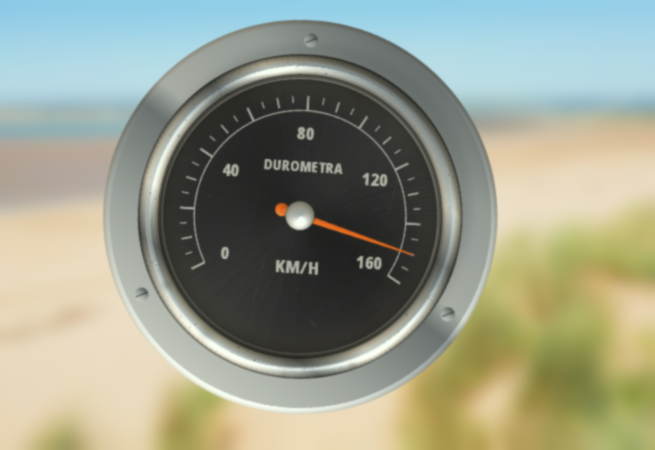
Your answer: {"value": 150, "unit": "km/h"}
